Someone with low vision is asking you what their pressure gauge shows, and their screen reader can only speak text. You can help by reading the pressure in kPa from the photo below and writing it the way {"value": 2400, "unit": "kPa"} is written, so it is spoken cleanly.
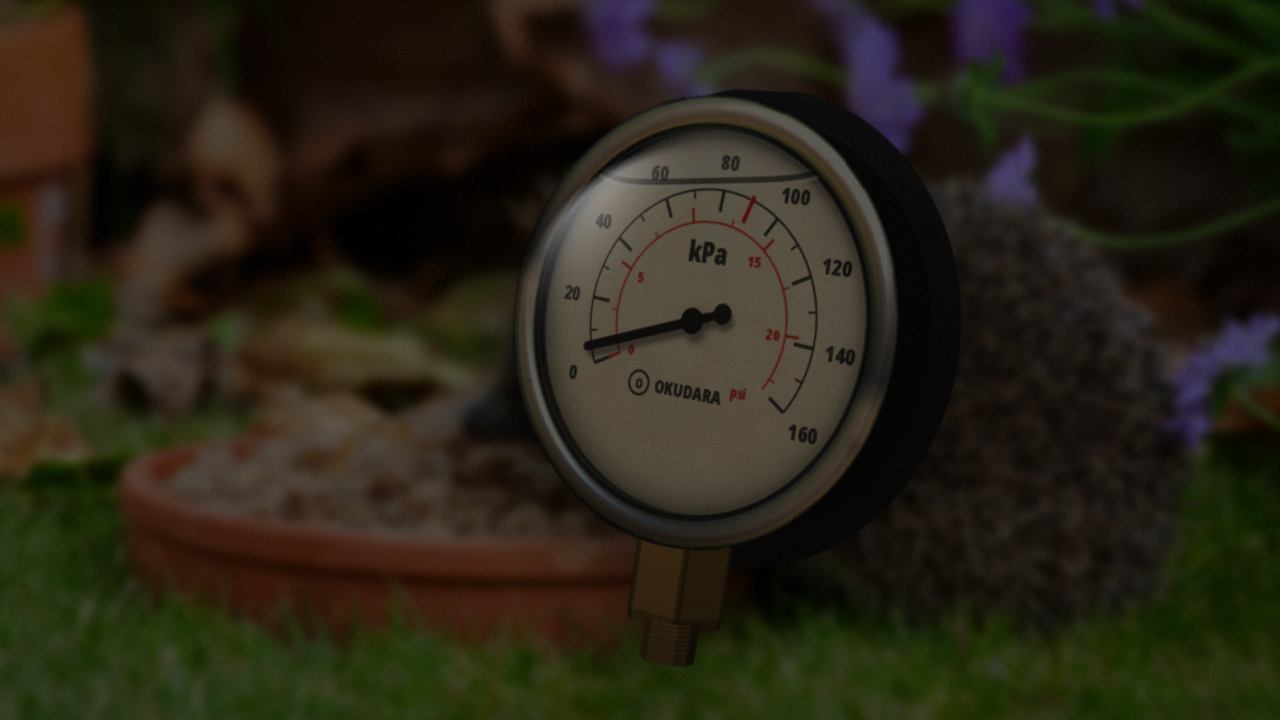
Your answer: {"value": 5, "unit": "kPa"}
